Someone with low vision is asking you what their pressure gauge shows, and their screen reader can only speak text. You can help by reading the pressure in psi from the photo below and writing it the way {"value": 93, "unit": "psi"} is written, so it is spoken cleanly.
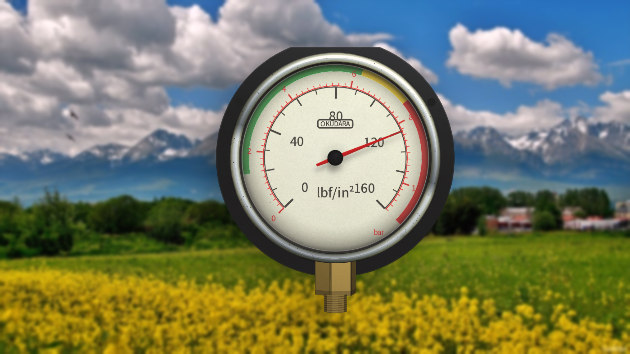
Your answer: {"value": 120, "unit": "psi"}
